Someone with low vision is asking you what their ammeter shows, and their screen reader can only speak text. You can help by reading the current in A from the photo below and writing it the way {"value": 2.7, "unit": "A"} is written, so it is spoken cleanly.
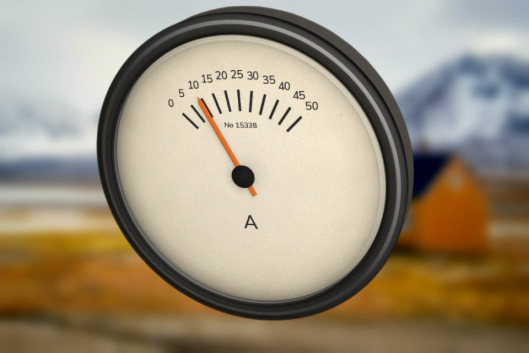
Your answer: {"value": 10, "unit": "A"}
